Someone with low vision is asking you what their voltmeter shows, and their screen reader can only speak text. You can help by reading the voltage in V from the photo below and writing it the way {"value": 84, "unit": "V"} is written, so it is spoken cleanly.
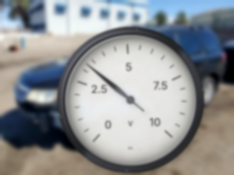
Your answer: {"value": 3.25, "unit": "V"}
